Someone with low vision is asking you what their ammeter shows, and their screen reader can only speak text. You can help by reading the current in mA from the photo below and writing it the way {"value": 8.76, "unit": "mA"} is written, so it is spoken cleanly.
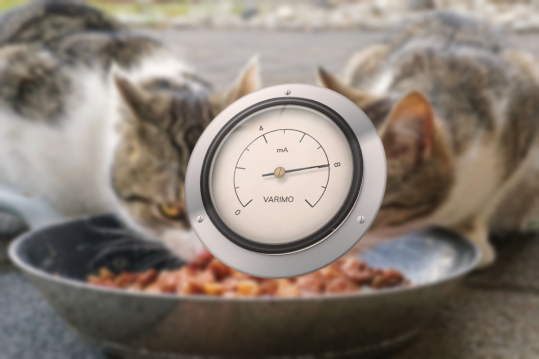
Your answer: {"value": 8, "unit": "mA"}
